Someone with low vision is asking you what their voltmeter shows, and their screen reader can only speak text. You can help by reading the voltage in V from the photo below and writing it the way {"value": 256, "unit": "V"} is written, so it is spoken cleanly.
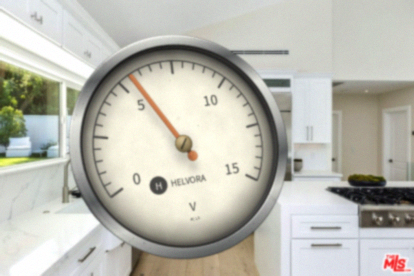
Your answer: {"value": 5.5, "unit": "V"}
